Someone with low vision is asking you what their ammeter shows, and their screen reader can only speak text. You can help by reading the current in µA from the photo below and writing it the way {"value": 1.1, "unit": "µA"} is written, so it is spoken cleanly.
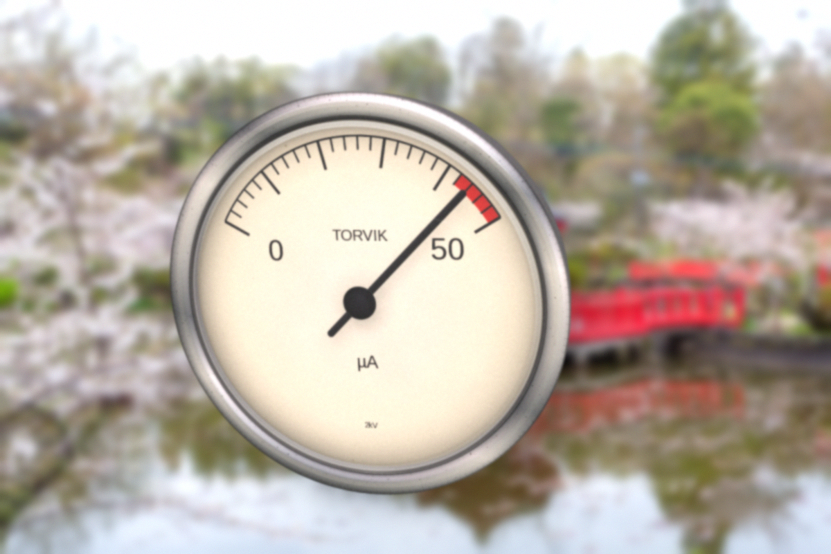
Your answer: {"value": 44, "unit": "µA"}
